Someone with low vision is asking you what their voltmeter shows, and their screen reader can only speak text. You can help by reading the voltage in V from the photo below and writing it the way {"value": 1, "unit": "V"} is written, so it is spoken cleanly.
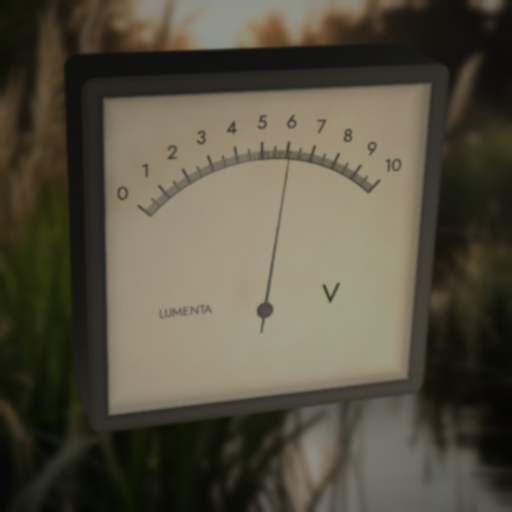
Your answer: {"value": 6, "unit": "V"}
